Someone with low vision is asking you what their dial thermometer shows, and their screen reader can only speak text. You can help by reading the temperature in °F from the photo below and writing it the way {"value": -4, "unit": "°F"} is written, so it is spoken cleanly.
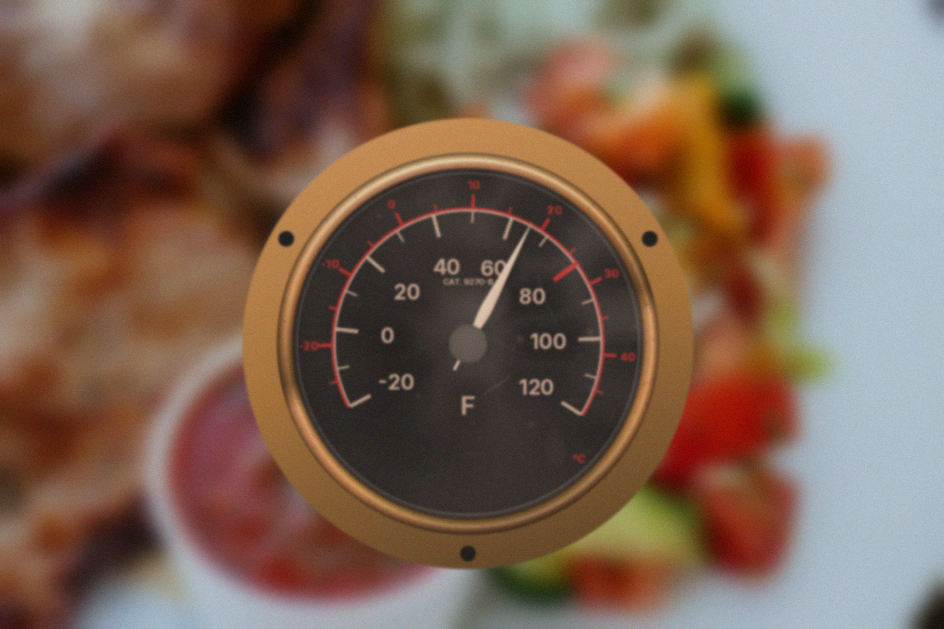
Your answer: {"value": 65, "unit": "°F"}
